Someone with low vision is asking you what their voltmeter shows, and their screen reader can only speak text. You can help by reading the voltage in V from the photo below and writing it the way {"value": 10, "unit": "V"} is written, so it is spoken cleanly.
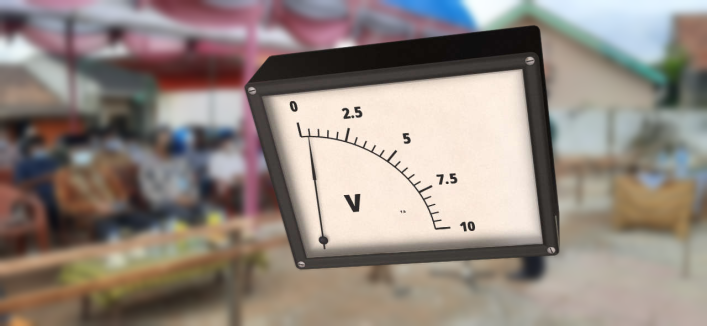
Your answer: {"value": 0.5, "unit": "V"}
